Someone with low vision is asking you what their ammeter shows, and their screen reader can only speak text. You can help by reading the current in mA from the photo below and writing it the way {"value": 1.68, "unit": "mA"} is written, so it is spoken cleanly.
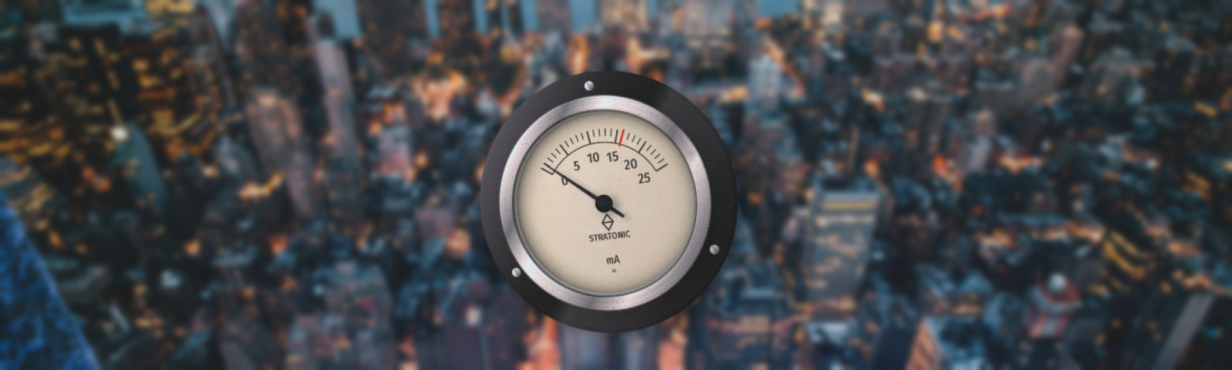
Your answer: {"value": 1, "unit": "mA"}
